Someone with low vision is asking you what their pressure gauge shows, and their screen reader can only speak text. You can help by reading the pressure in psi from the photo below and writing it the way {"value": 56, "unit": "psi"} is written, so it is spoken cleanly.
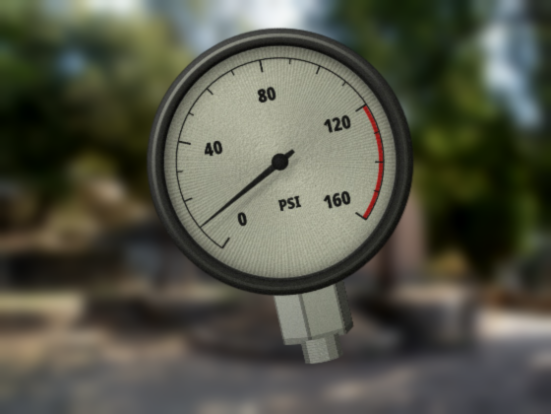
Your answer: {"value": 10, "unit": "psi"}
